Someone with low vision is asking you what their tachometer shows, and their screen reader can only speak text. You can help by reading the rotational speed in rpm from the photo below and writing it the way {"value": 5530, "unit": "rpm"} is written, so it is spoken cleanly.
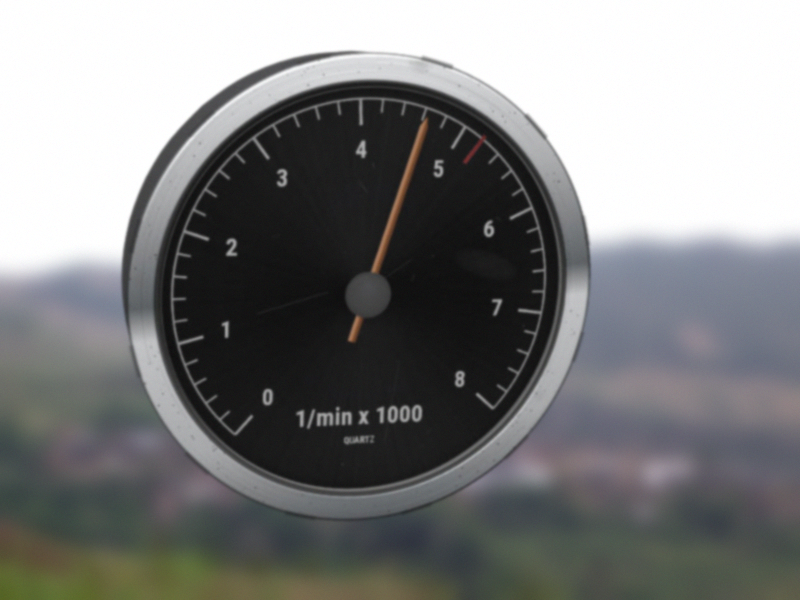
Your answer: {"value": 4600, "unit": "rpm"}
